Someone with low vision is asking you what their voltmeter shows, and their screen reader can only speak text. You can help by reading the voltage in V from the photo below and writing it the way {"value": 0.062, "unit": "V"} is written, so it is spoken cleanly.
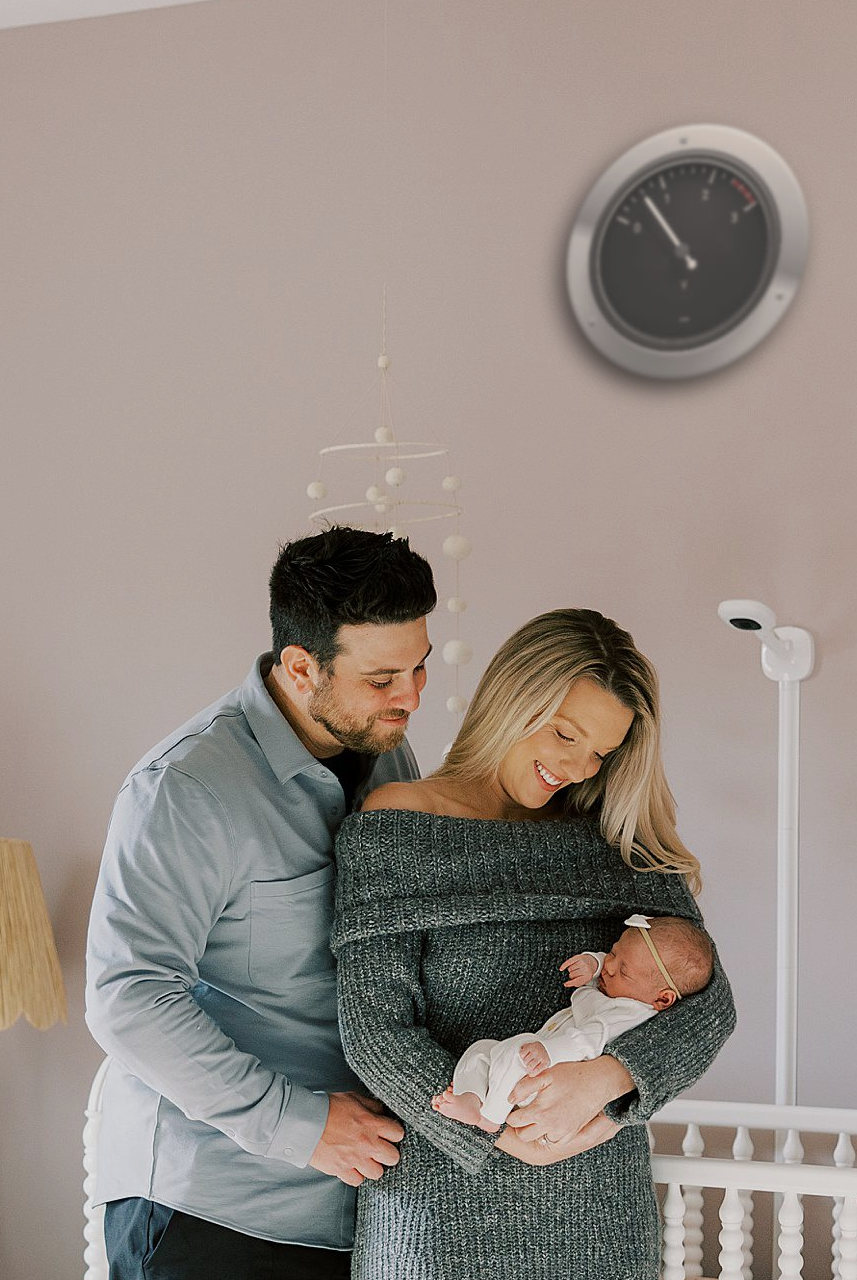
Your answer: {"value": 0.6, "unit": "V"}
